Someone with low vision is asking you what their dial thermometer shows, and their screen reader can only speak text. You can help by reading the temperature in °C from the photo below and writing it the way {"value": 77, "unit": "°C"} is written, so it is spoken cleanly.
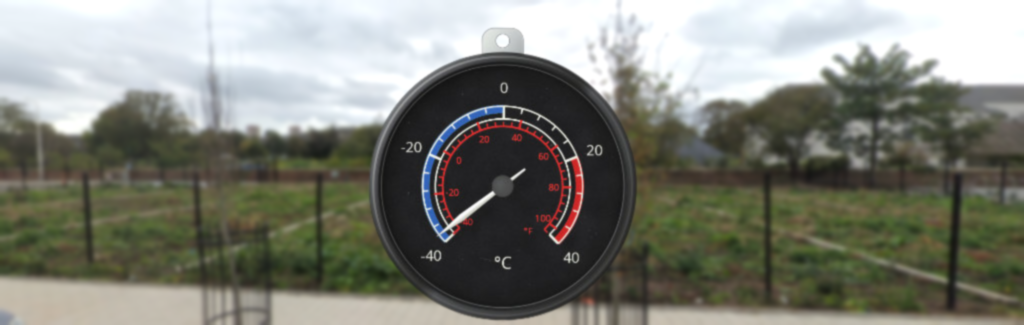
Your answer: {"value": -38, "unit": "°C"}
